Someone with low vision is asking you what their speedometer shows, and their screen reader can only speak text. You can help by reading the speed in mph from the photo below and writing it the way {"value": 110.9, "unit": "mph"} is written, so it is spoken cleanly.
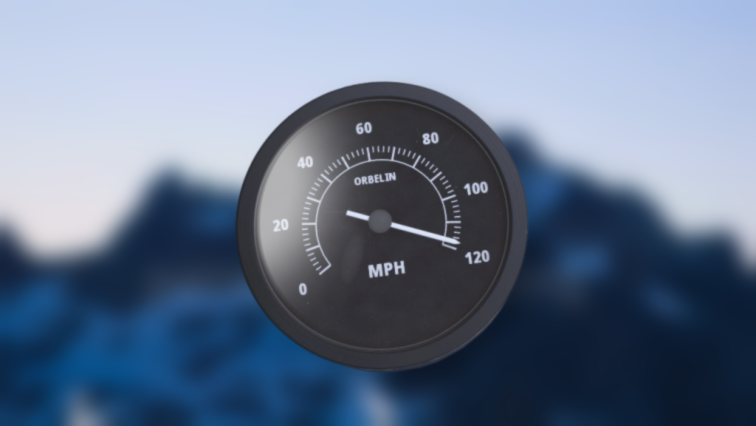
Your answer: {"value": 118, "unit": "mph"}
